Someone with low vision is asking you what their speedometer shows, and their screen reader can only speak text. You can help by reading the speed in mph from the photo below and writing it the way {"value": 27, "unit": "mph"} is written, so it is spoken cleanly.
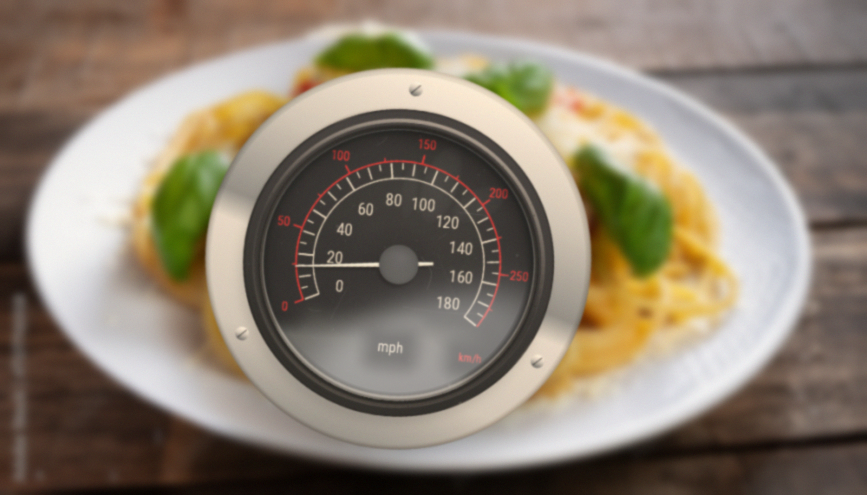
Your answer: {"value": 15, "unit": "mph"}
